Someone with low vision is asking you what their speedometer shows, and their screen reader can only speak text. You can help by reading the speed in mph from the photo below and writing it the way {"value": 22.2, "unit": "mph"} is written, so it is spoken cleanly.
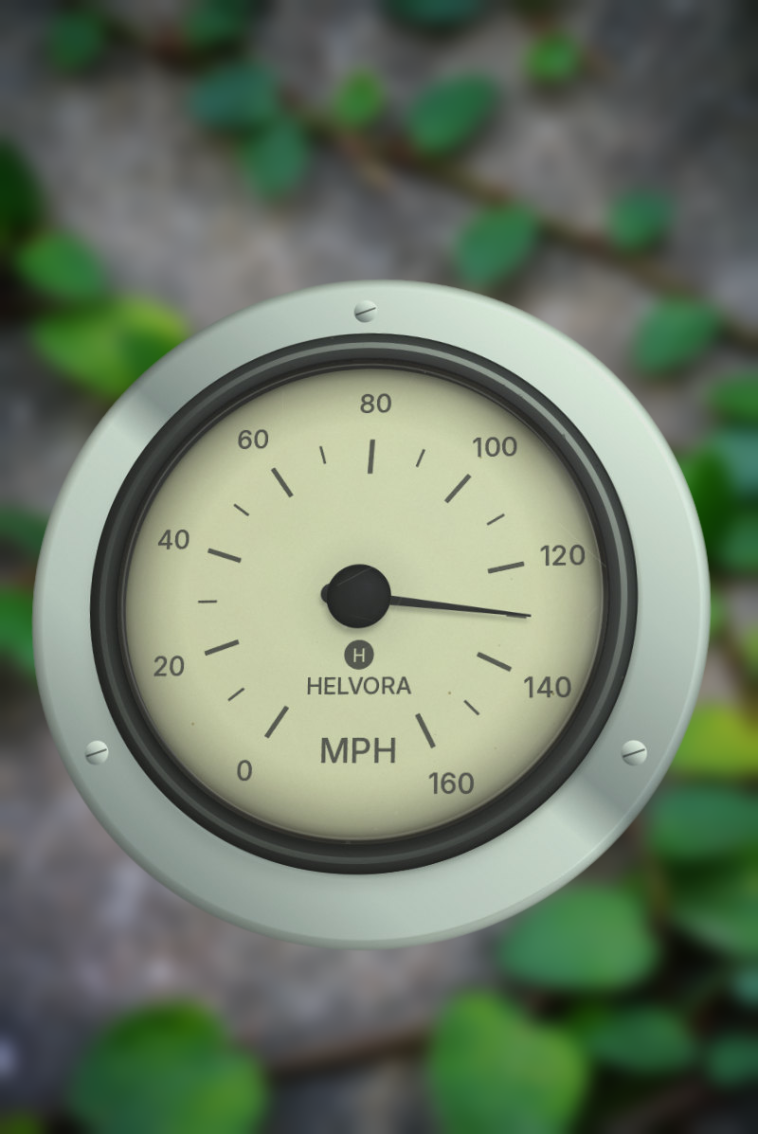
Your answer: {"value": 130, "unit": "mph"}
